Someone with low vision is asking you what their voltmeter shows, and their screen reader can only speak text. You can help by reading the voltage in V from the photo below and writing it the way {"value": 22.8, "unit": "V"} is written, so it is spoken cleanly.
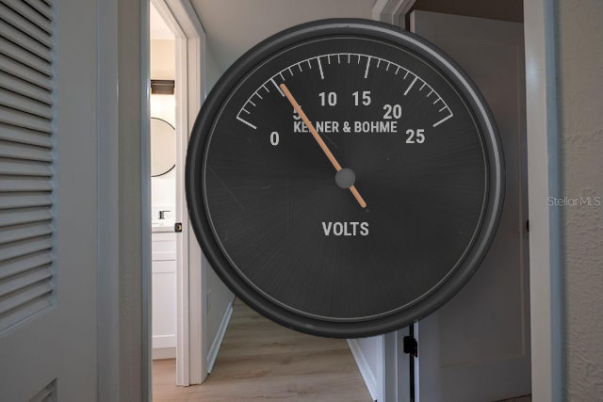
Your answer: {"value": 5.5, "unit": "V"}
